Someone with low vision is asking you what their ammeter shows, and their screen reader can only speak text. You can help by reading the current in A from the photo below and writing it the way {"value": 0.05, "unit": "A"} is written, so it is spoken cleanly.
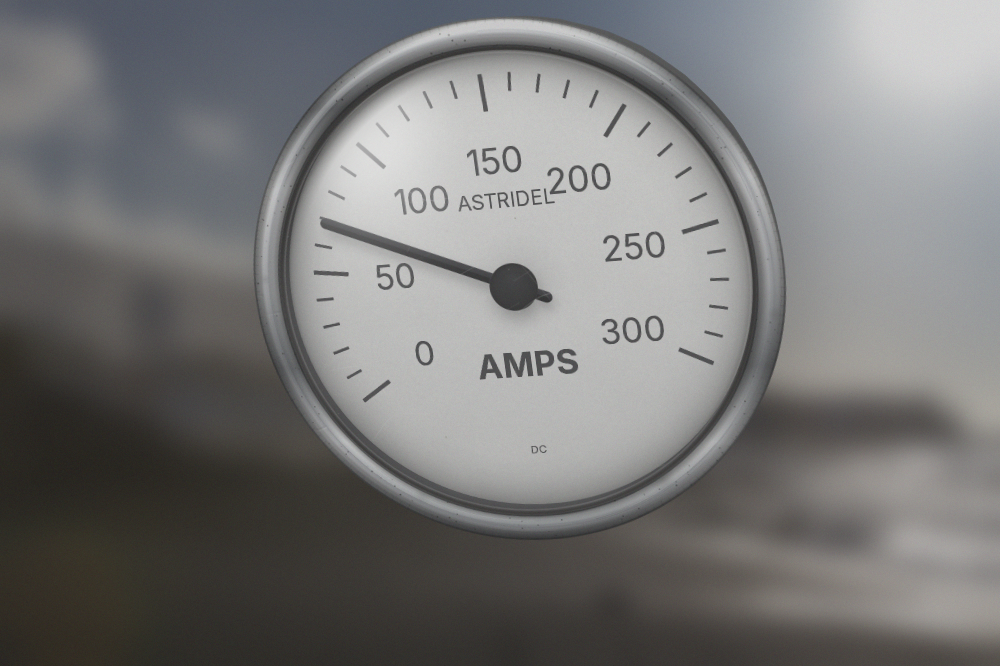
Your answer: {"value": 70, "unit": "A"}
